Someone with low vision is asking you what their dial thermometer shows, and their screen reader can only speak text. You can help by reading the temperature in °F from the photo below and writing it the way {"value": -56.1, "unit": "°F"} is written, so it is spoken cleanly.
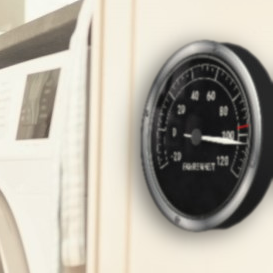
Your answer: {"value": 104, "unit": "°F"}
